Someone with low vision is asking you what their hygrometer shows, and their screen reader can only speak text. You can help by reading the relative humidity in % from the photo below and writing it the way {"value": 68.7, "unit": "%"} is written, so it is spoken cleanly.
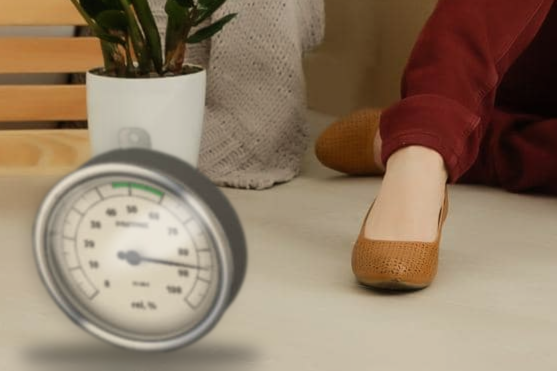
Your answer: {"value": 85, "unit": "%"}
